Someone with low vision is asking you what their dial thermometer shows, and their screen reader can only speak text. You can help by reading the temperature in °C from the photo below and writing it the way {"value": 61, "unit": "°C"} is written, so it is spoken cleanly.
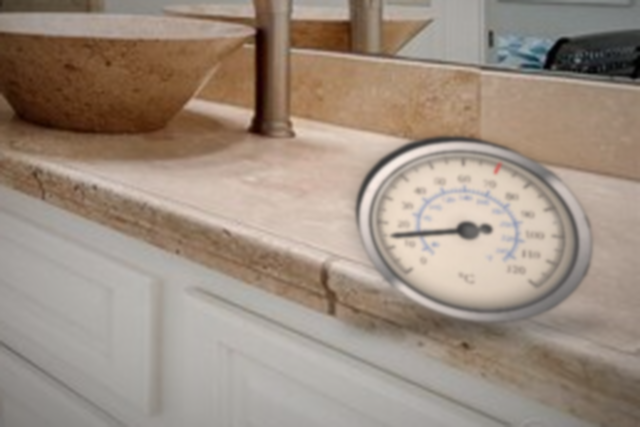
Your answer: {"value": 15, "unit": "°C"}
